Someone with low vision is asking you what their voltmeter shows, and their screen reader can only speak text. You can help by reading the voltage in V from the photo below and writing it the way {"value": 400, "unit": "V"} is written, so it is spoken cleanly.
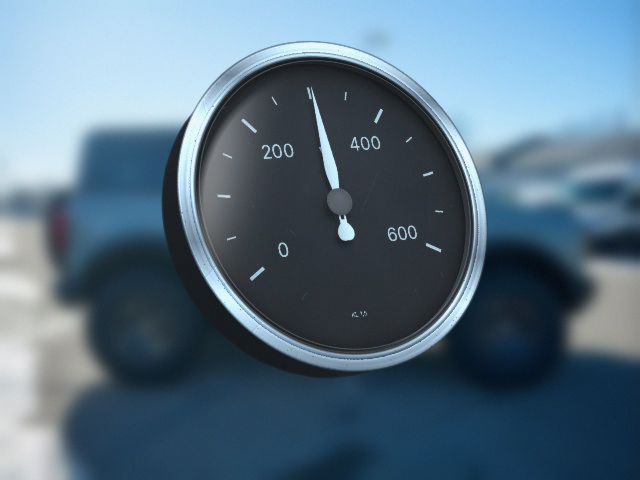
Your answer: {"value": 300, "unit": "V"}
